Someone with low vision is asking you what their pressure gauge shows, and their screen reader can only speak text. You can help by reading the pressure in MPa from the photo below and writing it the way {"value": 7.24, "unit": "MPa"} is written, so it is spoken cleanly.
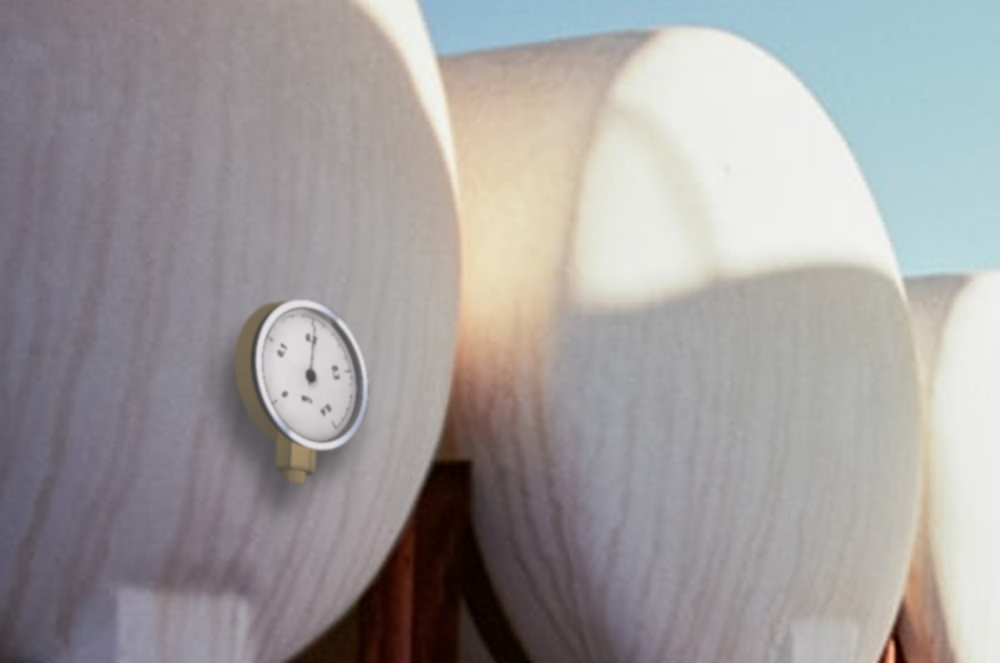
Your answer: {"value": 0.2, "unit": "MPa"}
